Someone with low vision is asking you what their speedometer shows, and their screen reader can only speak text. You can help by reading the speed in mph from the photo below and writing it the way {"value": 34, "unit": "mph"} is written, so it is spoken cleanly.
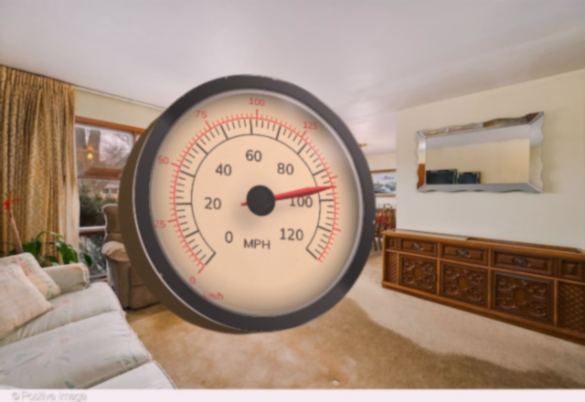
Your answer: {"value": 96, "unit": "mph"}
